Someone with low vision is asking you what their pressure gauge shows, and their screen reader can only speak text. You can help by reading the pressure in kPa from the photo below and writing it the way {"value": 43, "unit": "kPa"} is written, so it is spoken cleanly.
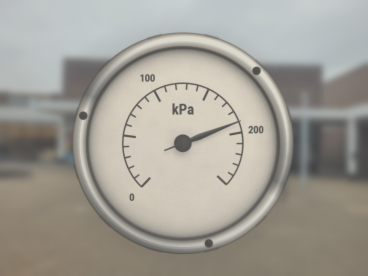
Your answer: {"value": 190, "unit": "kPa"}
